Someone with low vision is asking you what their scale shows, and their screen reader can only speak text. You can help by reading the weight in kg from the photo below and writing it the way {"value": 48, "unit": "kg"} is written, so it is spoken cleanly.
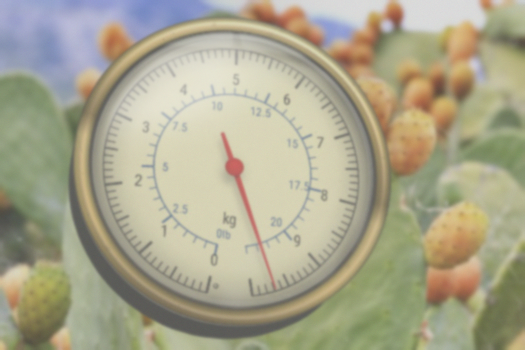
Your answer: {"value": 9.7, "unit": "kg"}
